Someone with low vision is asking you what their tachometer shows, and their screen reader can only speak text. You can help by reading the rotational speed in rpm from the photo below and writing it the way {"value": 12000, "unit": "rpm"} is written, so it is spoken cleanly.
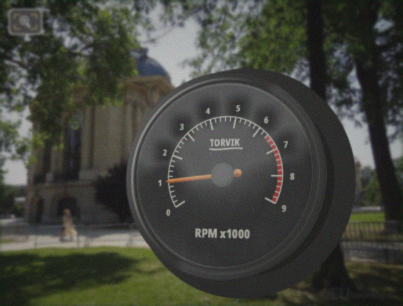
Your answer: {"value": 1000, "unit": "rpm"}
